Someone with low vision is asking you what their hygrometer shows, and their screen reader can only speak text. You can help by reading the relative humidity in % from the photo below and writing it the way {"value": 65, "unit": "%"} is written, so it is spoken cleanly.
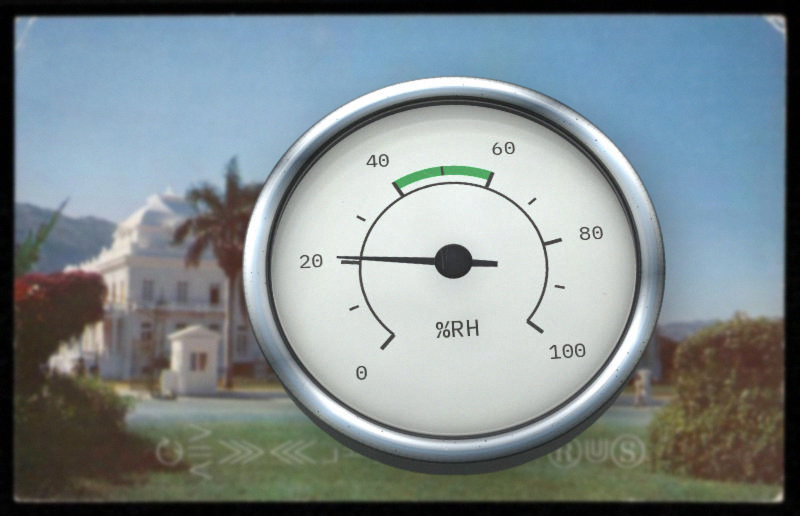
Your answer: {"value": 20, "unit": "%"}
